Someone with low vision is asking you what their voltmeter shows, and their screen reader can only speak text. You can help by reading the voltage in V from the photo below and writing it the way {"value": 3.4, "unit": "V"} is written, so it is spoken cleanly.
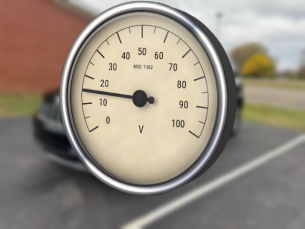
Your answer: {"value": 15, "unit": "V"}
